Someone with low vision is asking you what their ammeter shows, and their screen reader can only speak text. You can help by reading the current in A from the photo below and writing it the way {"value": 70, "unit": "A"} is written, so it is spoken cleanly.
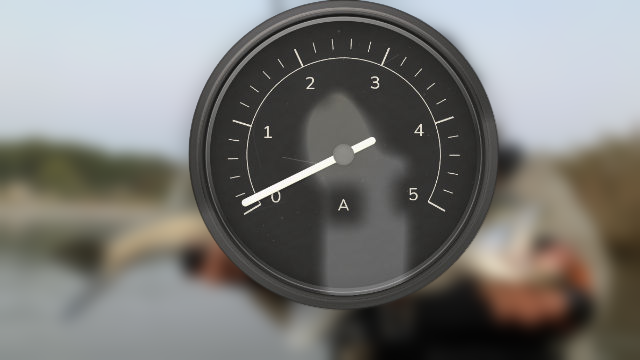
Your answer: {"value": 0.1, "unit": "A"}
